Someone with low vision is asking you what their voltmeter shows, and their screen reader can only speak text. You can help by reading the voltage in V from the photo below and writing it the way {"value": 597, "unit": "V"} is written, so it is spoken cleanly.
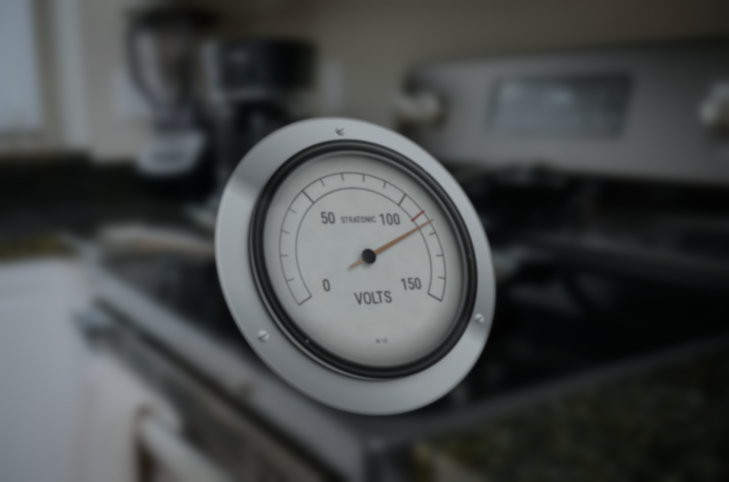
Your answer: {"value": 115, "unit": "V"}
